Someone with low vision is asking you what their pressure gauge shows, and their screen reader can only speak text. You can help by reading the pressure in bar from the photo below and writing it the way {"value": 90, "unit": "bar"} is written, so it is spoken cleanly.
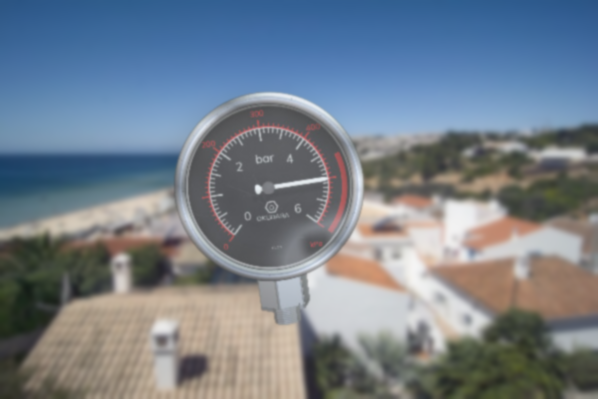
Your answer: {"value": 5, "unit": "bar"}
